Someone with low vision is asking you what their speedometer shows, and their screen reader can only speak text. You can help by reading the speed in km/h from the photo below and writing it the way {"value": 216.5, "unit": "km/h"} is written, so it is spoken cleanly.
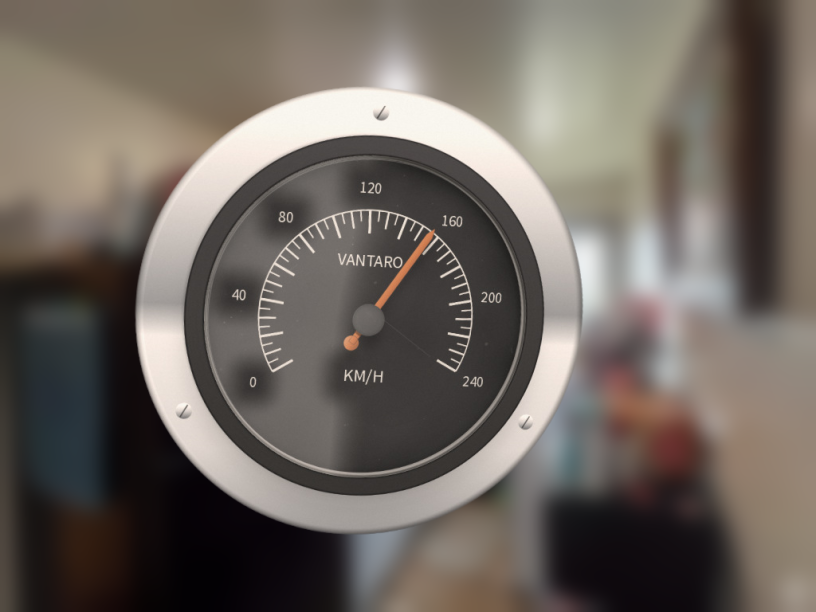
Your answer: {"value": 155, "unit": "km/h"}
